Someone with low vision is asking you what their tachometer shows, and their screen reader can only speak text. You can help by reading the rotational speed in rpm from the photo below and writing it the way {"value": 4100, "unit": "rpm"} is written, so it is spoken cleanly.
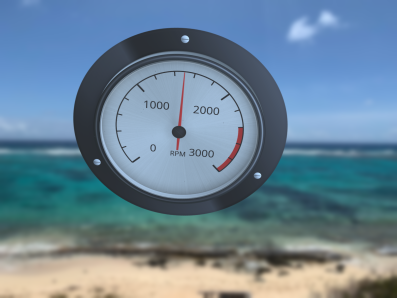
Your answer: {"value": 1500, "unit": "rpm"}
